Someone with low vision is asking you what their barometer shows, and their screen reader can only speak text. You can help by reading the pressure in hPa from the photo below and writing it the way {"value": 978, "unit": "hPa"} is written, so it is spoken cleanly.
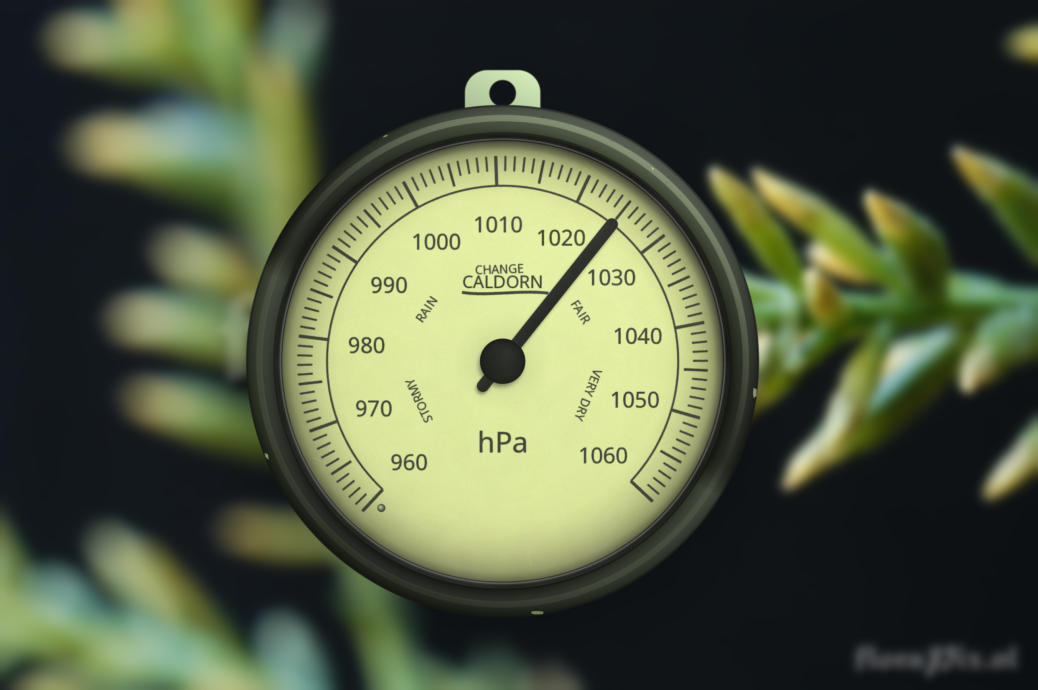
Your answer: {"value": 1025, "unit": "hPa"}
